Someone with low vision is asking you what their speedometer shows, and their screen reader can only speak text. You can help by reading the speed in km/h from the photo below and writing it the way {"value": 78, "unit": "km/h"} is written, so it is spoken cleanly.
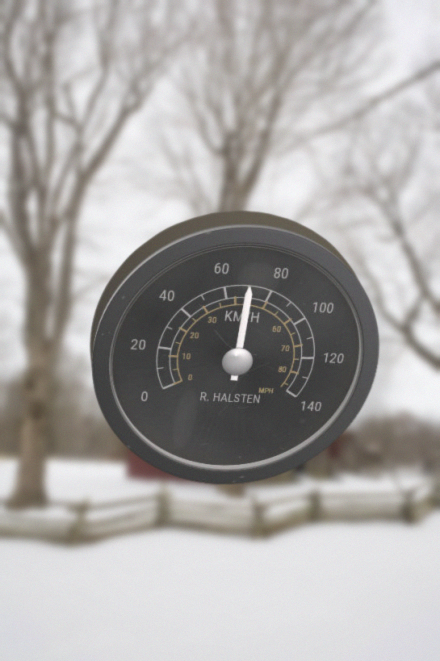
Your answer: {"value": 70, "unit": "km/h"}
